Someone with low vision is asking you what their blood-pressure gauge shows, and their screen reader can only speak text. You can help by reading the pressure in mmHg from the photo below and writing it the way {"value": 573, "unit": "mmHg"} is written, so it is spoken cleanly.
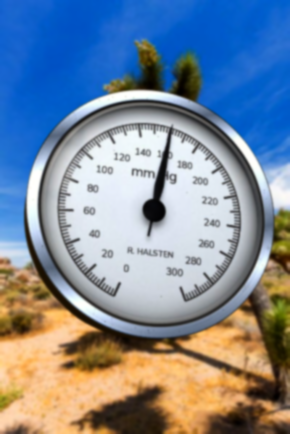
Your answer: {"value": 160, "unit": "mmHg"}
